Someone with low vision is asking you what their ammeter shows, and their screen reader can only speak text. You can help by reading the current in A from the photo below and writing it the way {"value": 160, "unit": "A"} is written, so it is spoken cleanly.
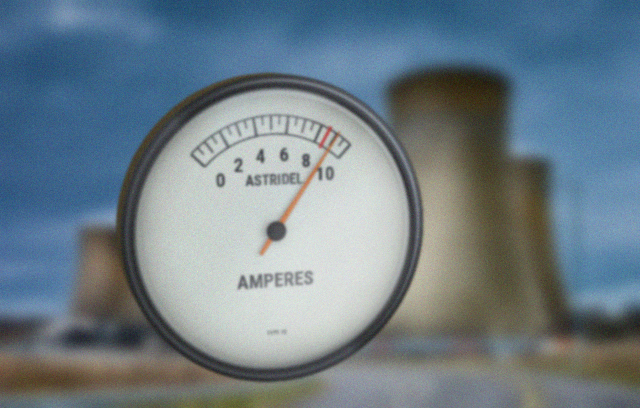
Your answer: {"value": 9, "unit": "A"}
